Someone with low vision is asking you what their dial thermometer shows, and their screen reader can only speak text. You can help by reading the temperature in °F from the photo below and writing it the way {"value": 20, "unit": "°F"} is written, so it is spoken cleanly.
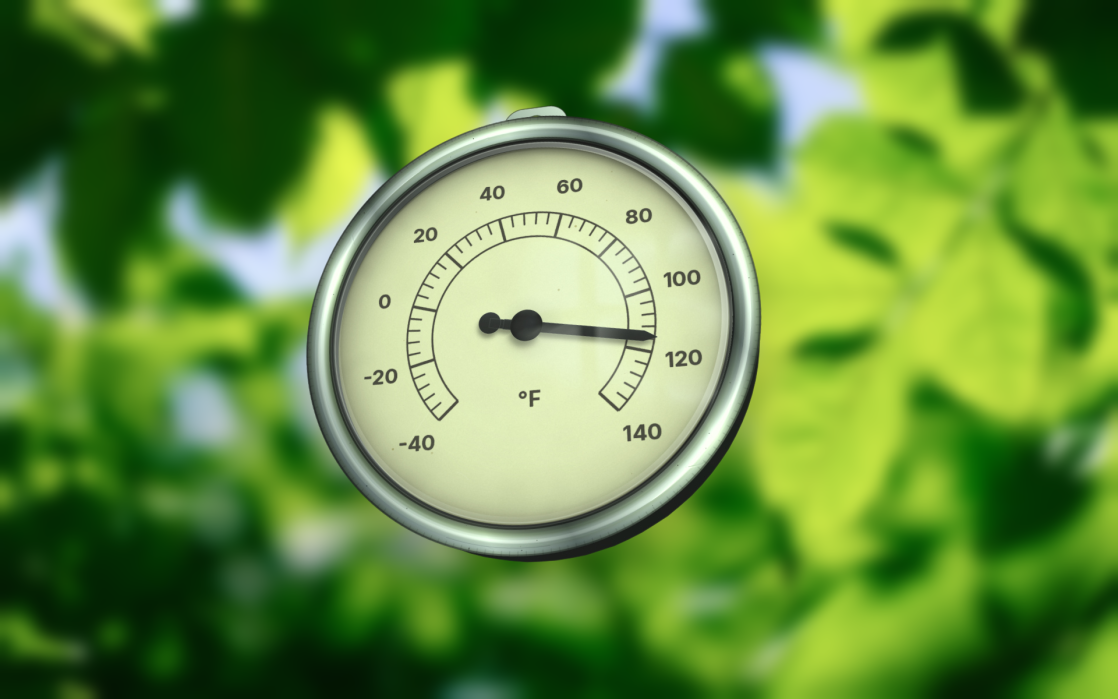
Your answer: {"value": 116, "unit": "°F"}
